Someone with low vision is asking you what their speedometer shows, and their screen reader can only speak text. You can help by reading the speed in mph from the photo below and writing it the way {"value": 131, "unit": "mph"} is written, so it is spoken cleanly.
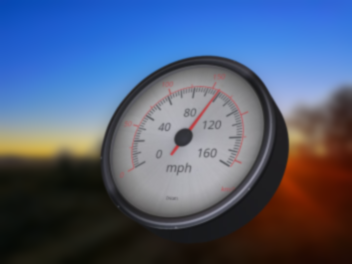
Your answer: {"value": 100, "unit": "mph"}
